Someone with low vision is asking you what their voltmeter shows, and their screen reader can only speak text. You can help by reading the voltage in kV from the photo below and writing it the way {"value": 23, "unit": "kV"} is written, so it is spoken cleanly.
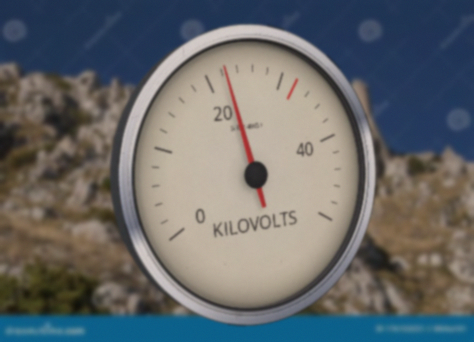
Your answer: {"value": 22, "unit": "kV"}
